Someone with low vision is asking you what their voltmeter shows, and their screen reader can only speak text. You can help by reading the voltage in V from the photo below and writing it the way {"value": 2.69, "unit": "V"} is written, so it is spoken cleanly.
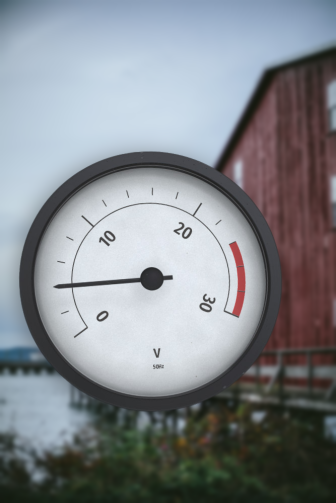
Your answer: {"value": 4, "unit": "V"}
